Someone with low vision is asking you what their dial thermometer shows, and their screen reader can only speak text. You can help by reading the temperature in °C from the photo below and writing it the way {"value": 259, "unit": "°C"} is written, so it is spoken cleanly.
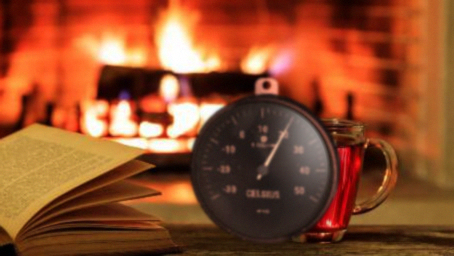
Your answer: {"value": 20, "unit": "°C"}
